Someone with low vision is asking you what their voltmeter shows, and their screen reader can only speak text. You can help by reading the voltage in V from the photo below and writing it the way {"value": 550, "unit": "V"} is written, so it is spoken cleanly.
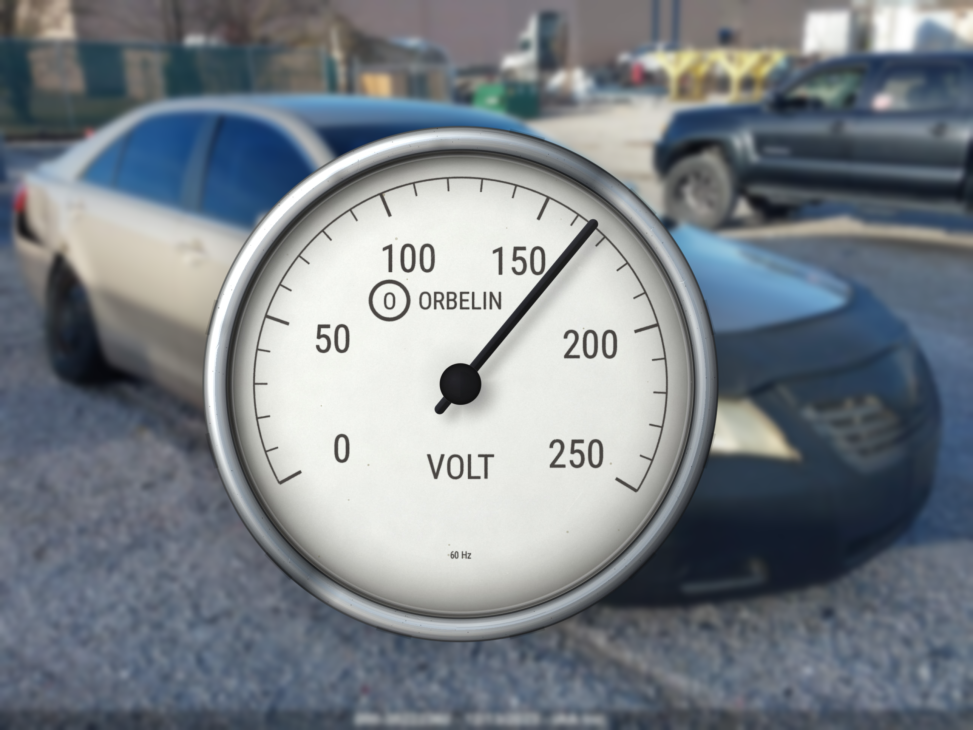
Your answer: {"value": 165, "unit": "V"}
